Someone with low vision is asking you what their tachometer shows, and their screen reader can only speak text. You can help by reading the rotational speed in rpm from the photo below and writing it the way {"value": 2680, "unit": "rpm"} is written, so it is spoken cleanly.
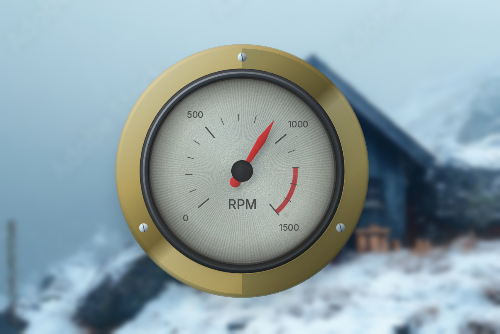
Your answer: {"value": 900, "unit": "rpm"}
